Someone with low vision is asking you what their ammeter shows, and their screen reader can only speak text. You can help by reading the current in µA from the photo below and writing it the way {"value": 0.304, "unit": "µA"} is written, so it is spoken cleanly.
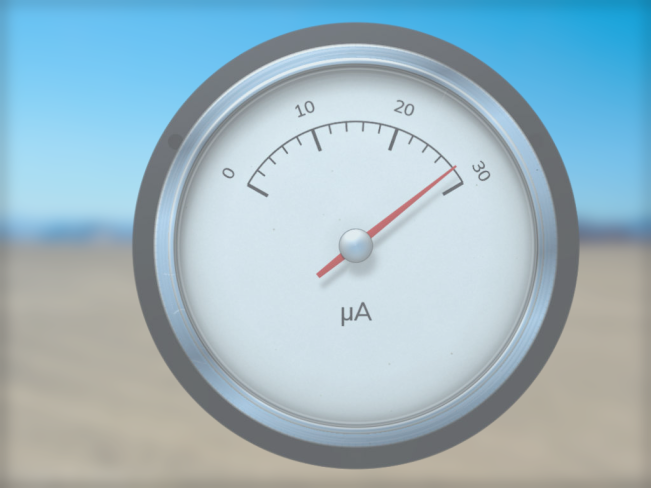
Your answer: {"value": 28, "unit": "µA"}
